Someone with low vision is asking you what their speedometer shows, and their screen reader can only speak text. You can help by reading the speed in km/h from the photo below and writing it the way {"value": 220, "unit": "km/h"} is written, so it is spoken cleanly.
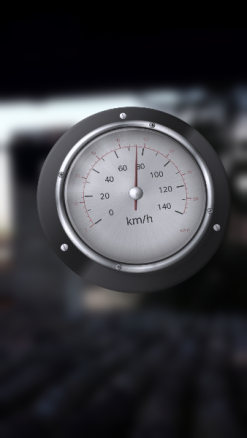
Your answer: {"value": 75, "unit": "km/h"}
